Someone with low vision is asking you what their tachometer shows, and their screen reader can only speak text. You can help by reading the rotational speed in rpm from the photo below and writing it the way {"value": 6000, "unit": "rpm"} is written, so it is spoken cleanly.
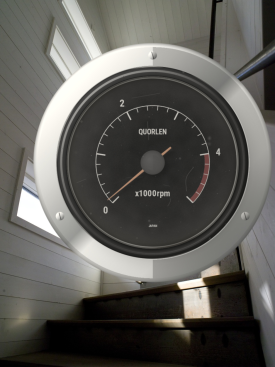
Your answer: {"value": 100, "unit": "rpm"}
